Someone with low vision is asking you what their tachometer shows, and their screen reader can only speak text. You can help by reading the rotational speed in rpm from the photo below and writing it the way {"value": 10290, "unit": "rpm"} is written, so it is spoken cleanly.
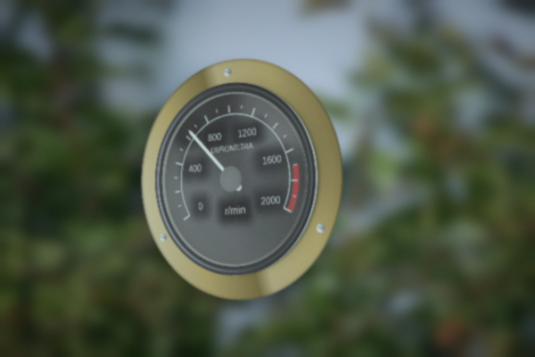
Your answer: {"value": 650, "unit": "rpm"}
